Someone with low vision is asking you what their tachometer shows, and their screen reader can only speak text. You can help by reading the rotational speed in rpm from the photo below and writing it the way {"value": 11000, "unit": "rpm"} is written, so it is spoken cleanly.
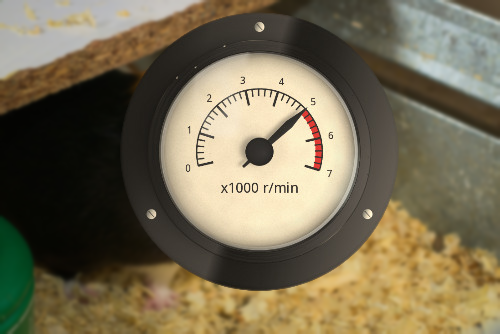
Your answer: {"value": 5000, "unit": "rpm"}
